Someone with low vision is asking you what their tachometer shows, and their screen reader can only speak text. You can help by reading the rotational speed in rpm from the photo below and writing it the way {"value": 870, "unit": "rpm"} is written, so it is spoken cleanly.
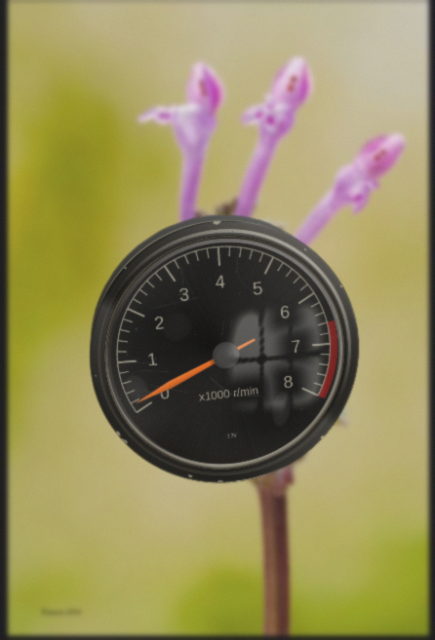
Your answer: {"value": 200, "unit": "rpm"}
